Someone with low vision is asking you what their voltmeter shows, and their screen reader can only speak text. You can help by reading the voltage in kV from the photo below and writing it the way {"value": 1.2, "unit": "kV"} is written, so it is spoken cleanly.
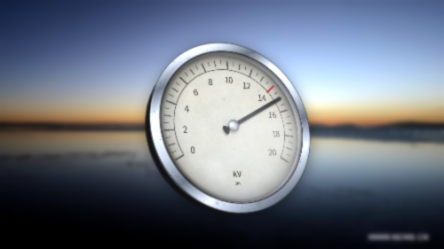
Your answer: {"value": 15, "unit": "kV"}
